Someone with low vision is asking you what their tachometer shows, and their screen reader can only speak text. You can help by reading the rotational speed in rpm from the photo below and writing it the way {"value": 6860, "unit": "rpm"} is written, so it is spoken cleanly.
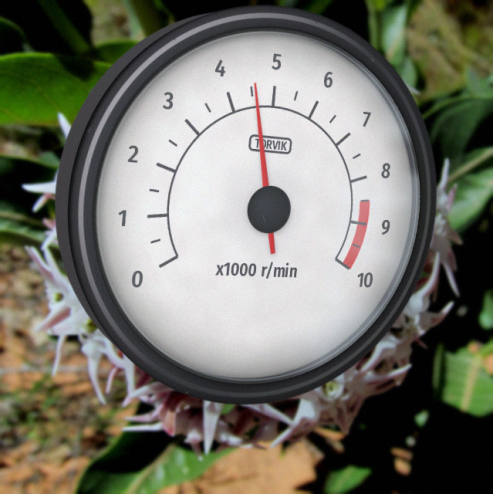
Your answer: {"value": 4500, "unit": "rpm"}
